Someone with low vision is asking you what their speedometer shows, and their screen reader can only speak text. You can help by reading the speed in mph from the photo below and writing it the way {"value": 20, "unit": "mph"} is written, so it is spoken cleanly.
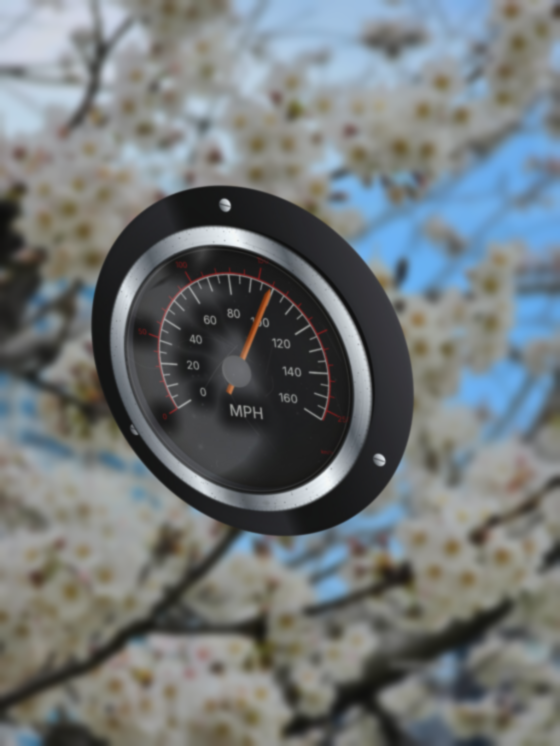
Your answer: {"value": 100, "unit": "mph"}
